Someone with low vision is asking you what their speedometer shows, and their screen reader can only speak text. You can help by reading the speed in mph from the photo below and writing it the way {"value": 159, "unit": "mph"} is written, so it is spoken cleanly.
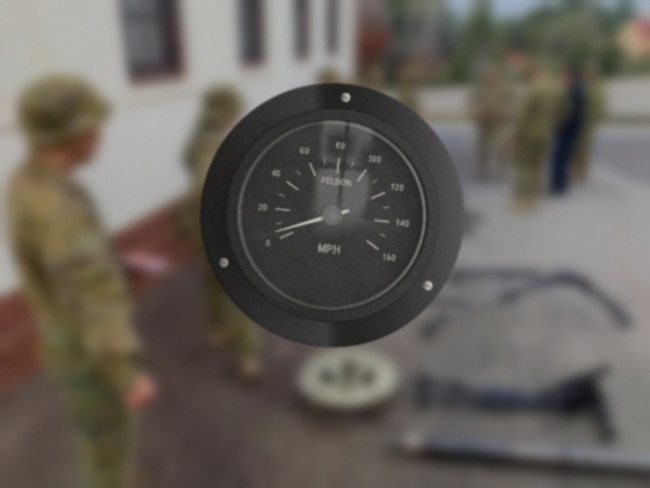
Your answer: {"value": 5, "unit": "mph"}
